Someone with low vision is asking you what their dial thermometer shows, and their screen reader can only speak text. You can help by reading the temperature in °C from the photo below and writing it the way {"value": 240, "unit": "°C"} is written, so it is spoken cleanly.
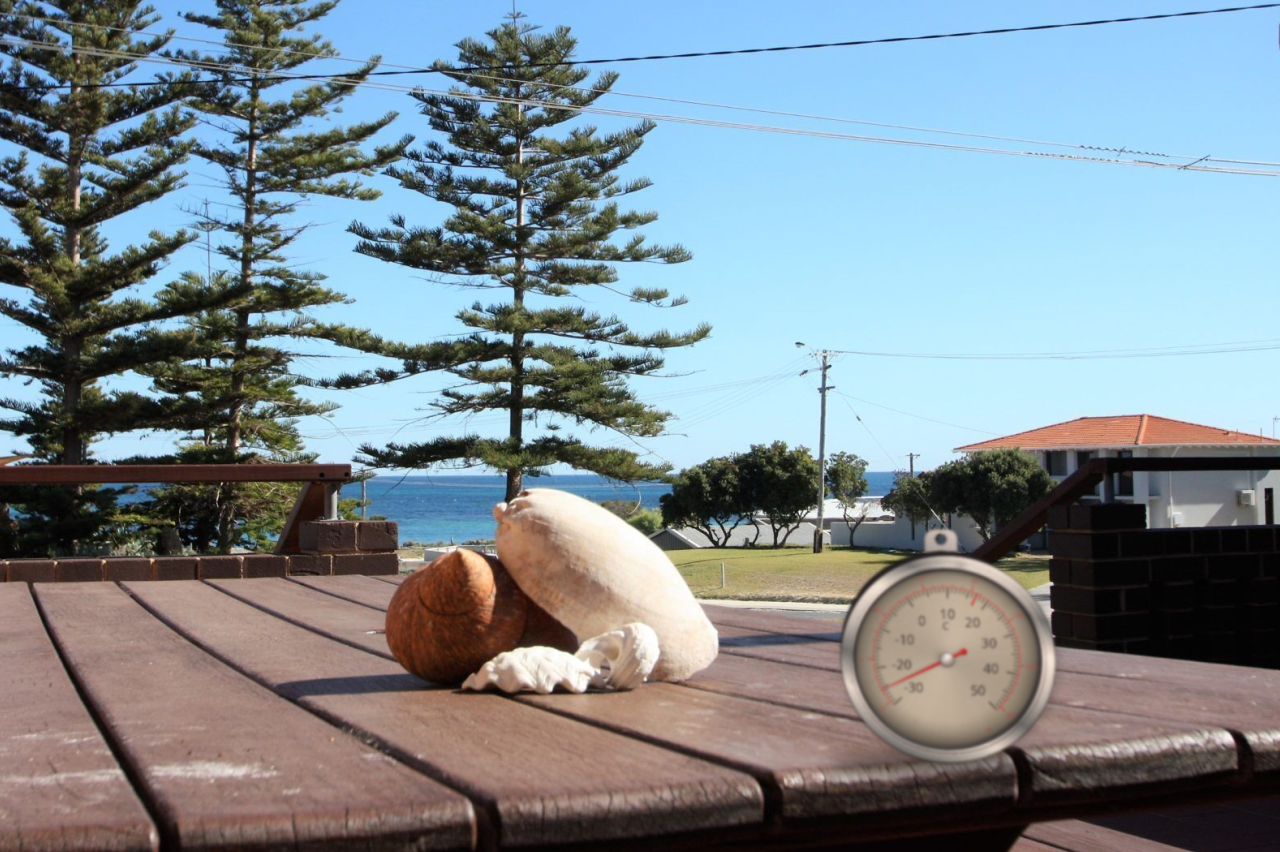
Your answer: {"value": -25, "unit": "°C"}
